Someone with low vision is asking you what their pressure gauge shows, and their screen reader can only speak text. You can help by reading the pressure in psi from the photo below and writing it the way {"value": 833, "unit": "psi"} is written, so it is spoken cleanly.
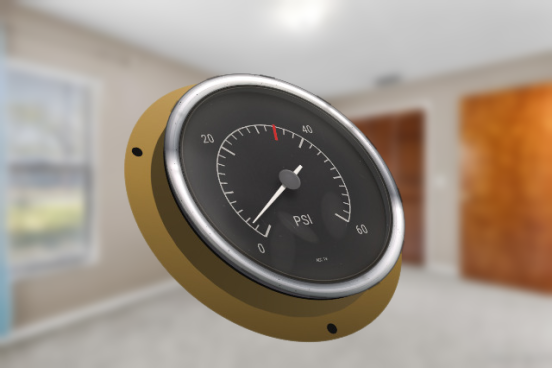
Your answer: {"value": 3, "unit": "psi"}
